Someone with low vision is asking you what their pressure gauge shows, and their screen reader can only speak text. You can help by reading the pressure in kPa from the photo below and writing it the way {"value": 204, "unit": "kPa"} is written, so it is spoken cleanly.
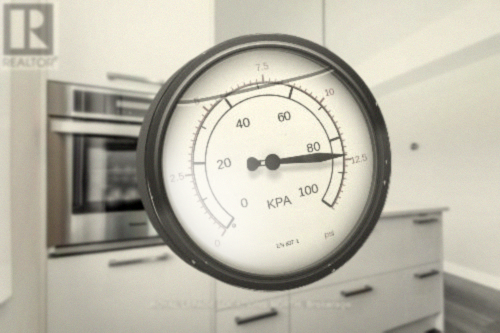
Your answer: {"value": 85, "unit": "kPa"}
